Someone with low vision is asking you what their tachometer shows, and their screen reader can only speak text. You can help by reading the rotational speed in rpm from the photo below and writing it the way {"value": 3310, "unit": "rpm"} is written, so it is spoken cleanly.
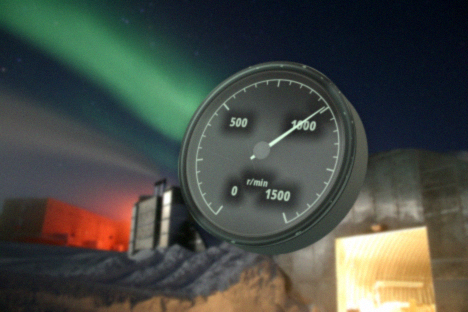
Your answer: {"value": 1000, "unit": "rpm"}
